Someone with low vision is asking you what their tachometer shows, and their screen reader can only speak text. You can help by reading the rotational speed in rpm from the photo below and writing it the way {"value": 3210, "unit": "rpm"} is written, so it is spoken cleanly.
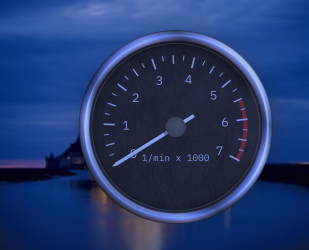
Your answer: {"value": 0, "unit": "rpm"}
